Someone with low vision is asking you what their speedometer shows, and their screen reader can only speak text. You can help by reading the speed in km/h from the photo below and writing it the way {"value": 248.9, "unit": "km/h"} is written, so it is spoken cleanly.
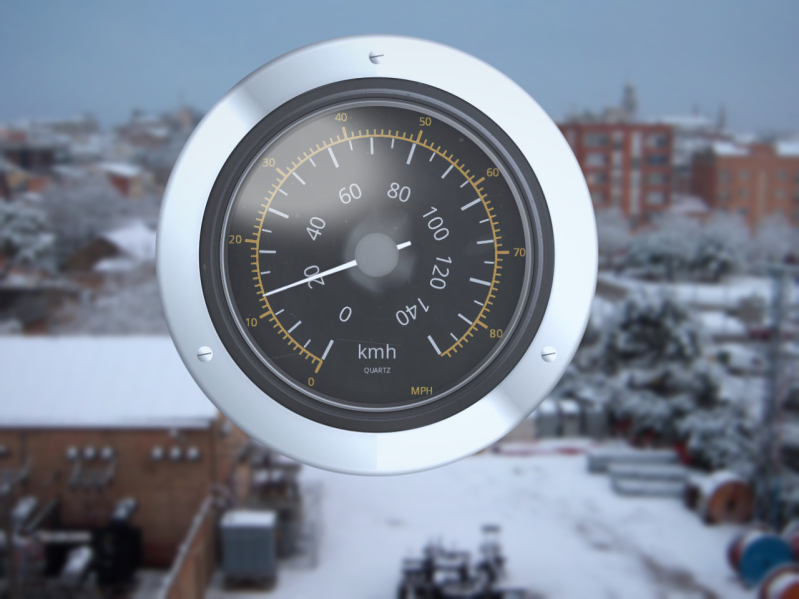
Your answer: {"value": 20, "unit": "km/h"}
